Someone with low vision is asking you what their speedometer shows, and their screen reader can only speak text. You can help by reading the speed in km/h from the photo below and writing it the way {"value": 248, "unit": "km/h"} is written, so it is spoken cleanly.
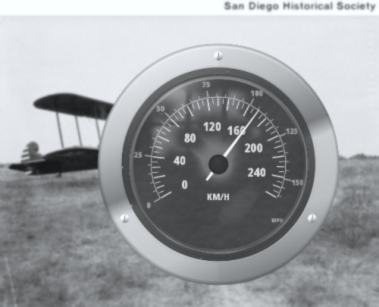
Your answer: {"value": 170, "unit": "km/h"}
